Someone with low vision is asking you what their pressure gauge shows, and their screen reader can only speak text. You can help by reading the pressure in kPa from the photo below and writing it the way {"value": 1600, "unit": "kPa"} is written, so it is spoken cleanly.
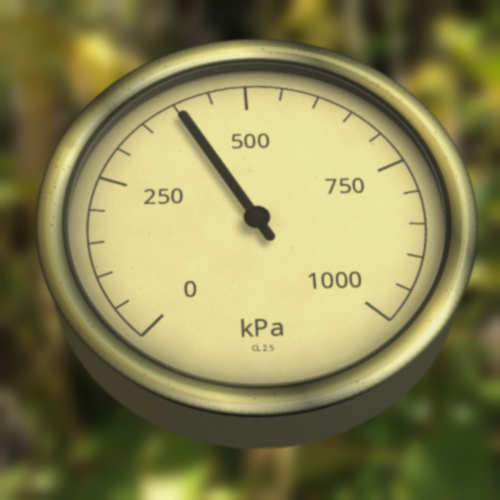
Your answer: {"value": 400, "unit": "kPa"}
